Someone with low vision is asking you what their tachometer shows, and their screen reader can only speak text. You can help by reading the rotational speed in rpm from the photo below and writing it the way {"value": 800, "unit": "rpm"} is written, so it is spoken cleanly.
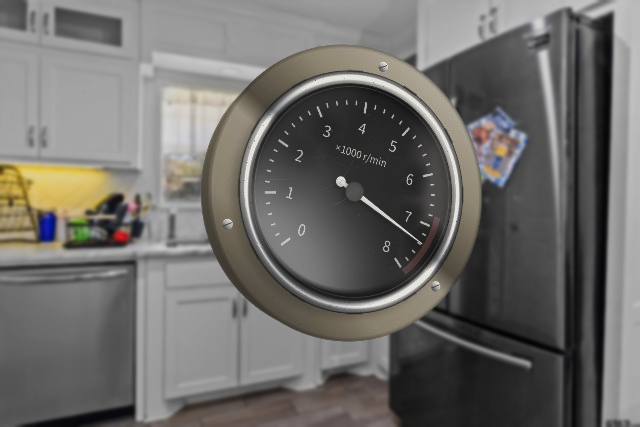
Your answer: {"value": 7400, "unit": "rpm"}
